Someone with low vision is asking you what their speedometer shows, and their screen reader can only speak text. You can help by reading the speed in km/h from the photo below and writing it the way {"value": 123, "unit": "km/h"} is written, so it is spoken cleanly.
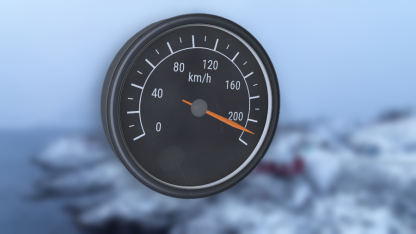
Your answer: {"value": 210, "unit": "km/h"}
